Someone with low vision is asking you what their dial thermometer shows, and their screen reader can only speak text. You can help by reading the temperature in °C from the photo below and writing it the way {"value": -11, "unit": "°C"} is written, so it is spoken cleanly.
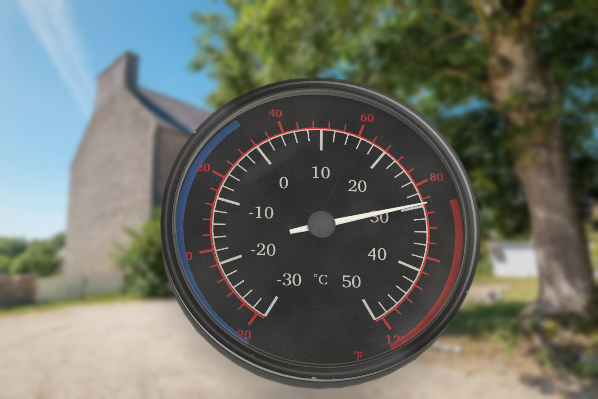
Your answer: {"value": 30, "unit": "°C"}
